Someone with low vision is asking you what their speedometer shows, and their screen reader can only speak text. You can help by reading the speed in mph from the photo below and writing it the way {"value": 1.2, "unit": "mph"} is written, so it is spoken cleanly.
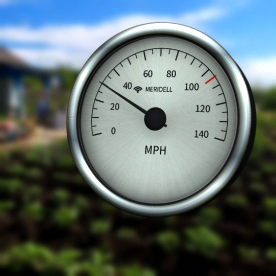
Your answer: {"value": 30, "unit": "mph"}
